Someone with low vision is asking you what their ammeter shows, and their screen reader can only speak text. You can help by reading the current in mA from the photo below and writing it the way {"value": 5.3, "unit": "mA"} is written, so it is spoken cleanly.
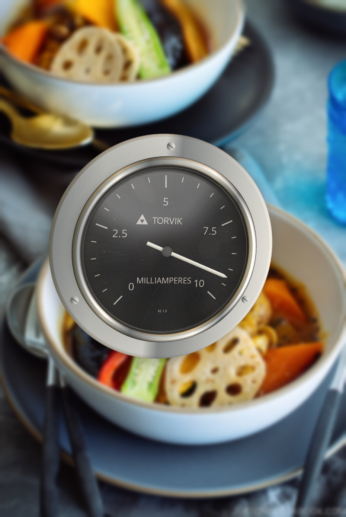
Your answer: {"value": 9.25, "unit": "mA"}
